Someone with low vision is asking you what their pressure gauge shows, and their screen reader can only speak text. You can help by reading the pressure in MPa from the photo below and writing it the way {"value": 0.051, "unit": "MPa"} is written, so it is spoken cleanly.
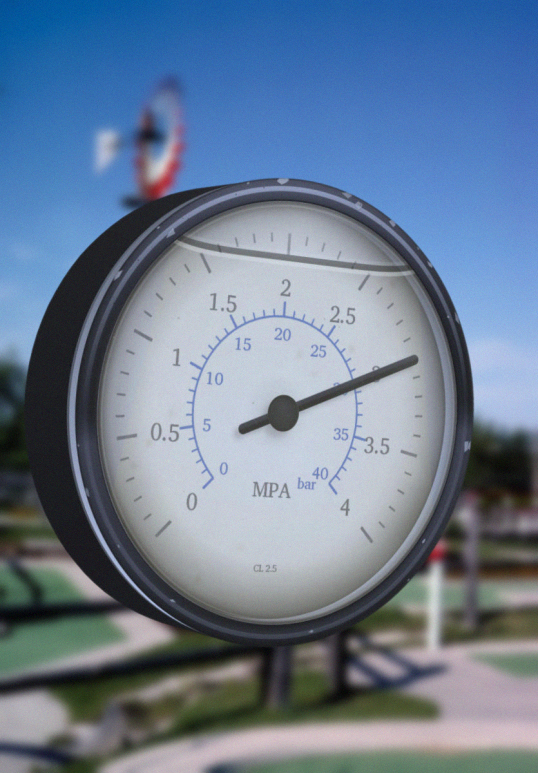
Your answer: {"value": 3, "unit": "MPa"}
